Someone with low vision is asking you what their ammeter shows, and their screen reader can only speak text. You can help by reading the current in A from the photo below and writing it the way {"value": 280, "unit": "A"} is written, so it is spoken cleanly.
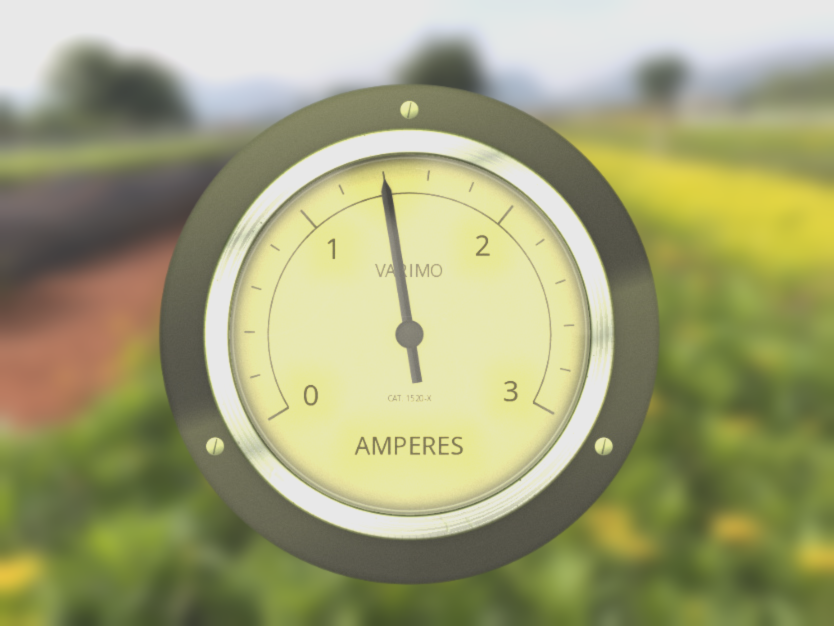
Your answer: {"value": 1.4, "unit": "A"}
